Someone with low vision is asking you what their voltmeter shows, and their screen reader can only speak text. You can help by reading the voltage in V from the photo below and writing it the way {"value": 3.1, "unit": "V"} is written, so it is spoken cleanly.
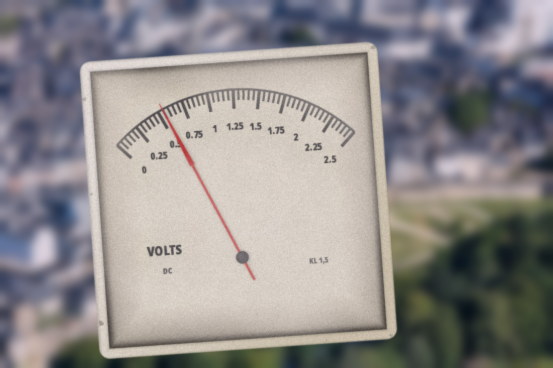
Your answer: {"value": 0.55, "unit": "V"}
